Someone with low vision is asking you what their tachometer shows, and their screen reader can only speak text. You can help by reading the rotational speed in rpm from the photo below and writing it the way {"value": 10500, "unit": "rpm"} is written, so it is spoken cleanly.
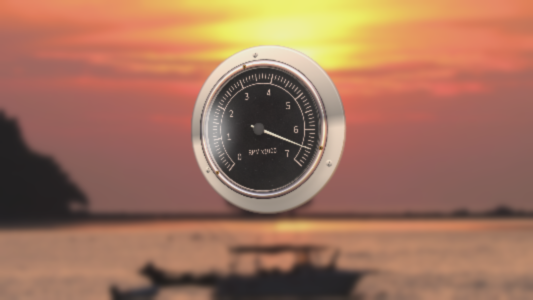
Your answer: {"value": 6500, "unit": "rpm"}
